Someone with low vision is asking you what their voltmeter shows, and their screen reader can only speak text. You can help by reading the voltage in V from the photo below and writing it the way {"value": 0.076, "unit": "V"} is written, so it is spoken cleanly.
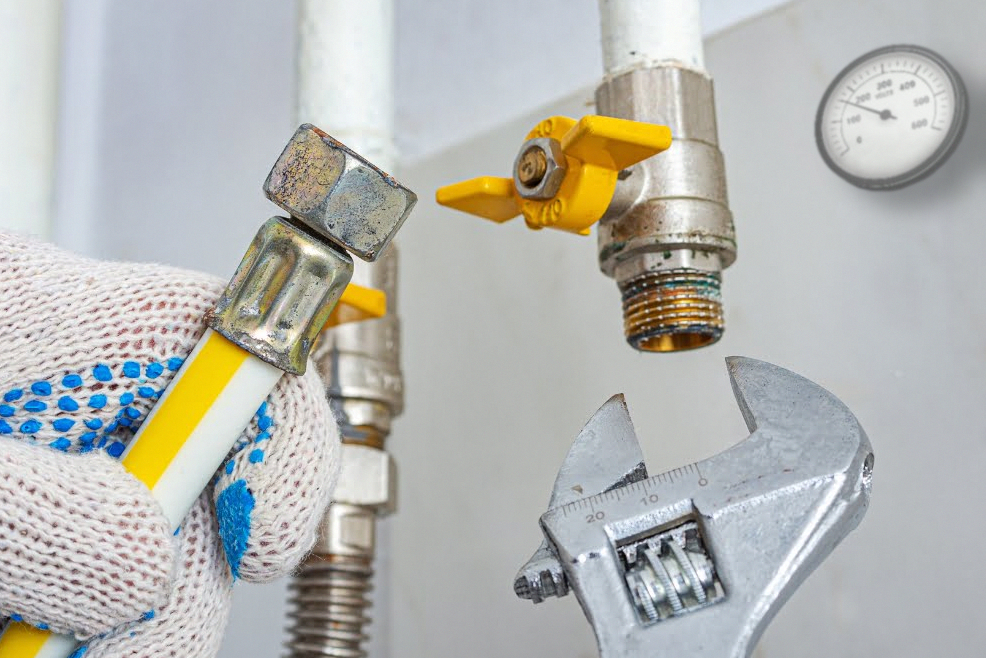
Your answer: {"value": 160, "unit": "V"}
